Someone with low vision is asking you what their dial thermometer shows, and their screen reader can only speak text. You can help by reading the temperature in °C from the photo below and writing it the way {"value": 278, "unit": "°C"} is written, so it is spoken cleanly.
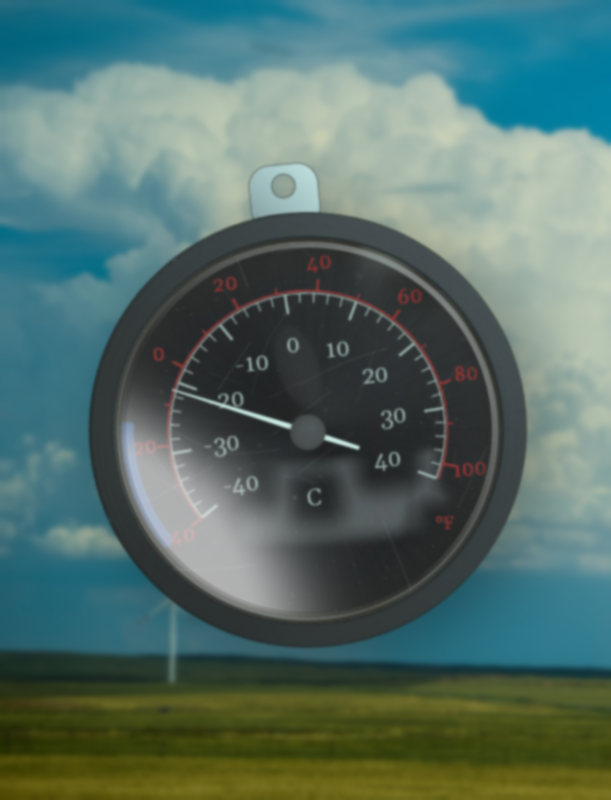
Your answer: {"value": -21, "unit": "°C"}
